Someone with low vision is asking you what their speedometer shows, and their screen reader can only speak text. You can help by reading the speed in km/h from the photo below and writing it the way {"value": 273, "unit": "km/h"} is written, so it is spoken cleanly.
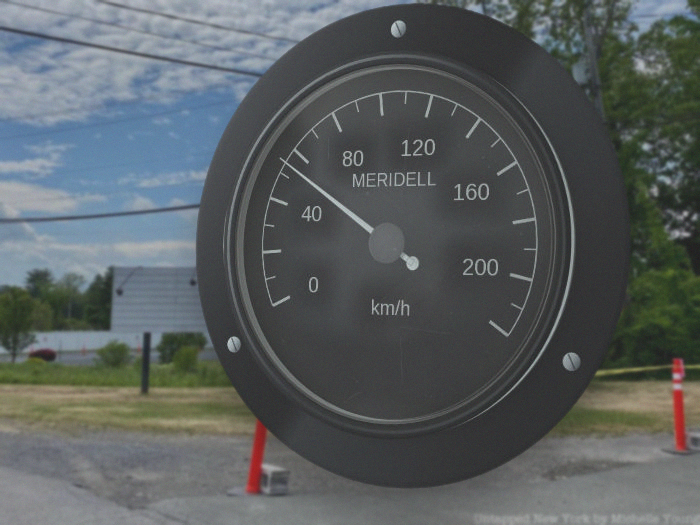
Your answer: {"value": 55, "unit": "km/h"}
